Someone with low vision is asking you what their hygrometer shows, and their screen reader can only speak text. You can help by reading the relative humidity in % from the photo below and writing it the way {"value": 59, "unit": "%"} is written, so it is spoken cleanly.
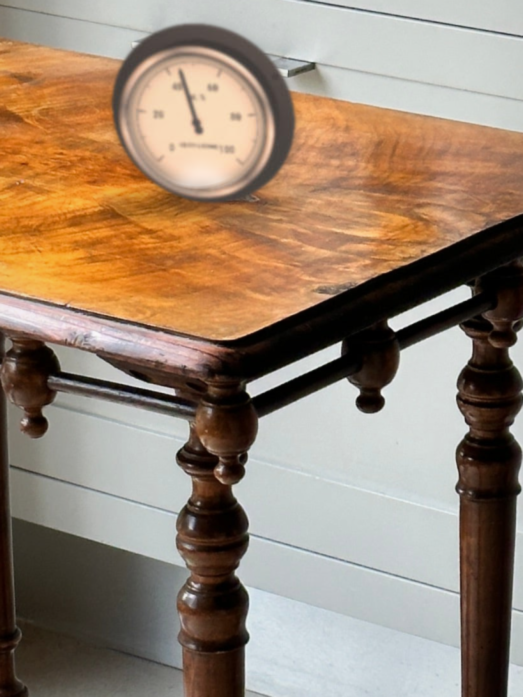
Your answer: {"value": 45, "unit": "%"}
